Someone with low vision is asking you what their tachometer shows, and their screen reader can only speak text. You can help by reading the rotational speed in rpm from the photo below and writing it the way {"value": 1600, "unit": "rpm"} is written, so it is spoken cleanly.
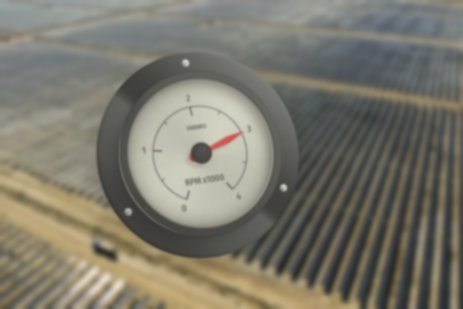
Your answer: {"value": 3000, "unit": "rpm"}
